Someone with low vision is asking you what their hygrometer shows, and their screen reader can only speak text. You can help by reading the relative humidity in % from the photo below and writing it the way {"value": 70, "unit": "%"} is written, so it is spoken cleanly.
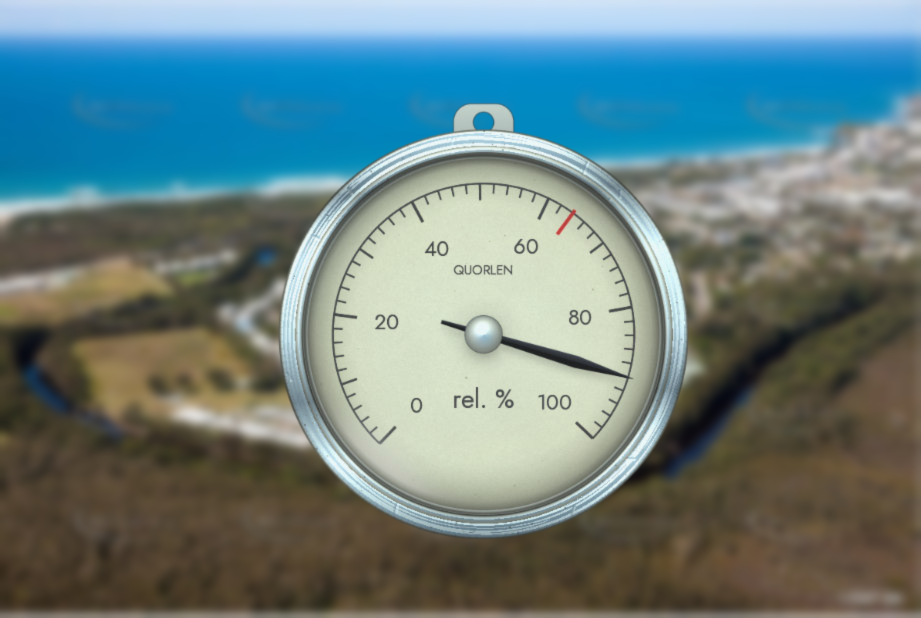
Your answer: {"value": 90, "unit": "%"}
